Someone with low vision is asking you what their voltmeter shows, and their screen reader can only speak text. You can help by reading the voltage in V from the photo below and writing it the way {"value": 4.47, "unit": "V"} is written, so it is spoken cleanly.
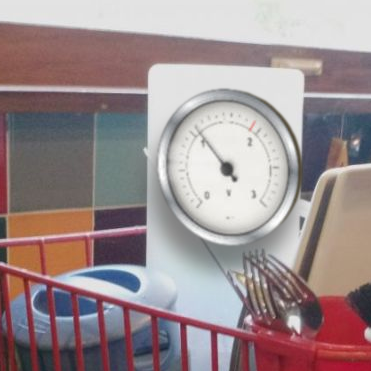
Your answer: {"value": 1.1, "unit": "V"}
